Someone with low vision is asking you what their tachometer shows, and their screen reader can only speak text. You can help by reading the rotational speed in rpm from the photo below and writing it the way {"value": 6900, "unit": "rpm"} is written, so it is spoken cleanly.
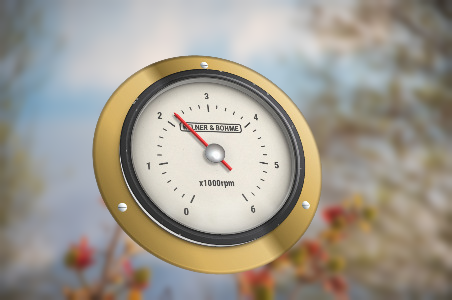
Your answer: {"value": 2200, "unit": "rpm"}
